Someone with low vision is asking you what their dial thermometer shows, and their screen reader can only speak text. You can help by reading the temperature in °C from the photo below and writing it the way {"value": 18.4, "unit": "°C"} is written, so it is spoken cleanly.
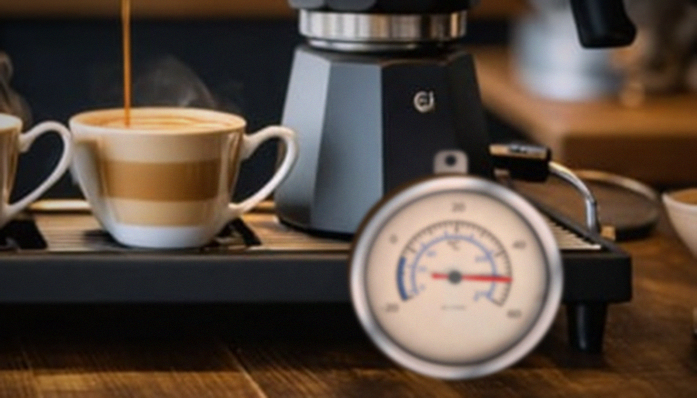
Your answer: {"value": 50, "unit": "°C"}
